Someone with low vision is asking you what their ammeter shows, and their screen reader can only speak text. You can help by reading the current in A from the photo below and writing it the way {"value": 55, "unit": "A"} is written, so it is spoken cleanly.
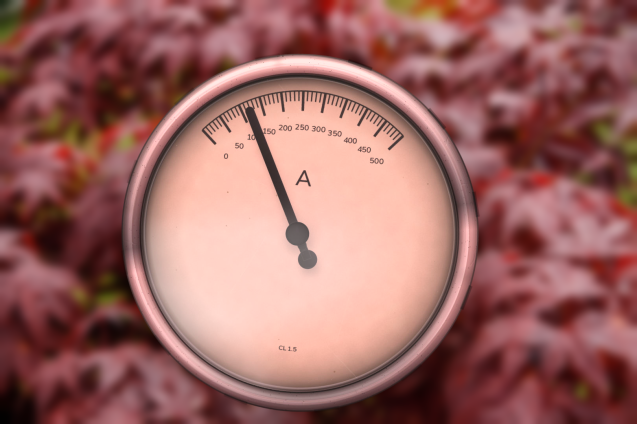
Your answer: {"value": 120, "unit": "A"}
